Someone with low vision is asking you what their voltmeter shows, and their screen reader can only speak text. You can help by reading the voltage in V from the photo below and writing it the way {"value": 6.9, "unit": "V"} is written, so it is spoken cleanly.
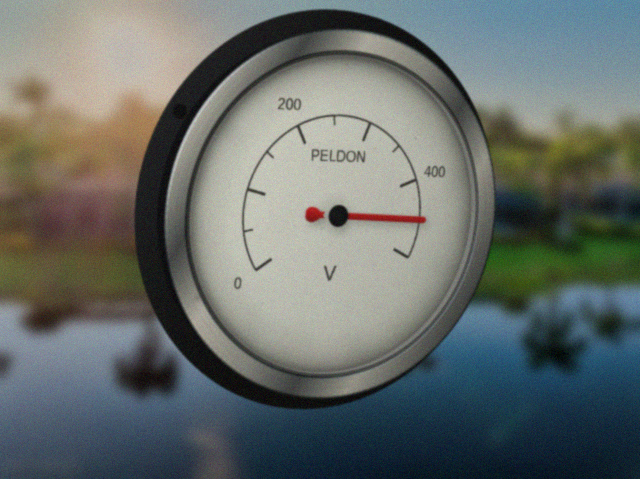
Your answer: {"value": 450, "unit": "V"}
